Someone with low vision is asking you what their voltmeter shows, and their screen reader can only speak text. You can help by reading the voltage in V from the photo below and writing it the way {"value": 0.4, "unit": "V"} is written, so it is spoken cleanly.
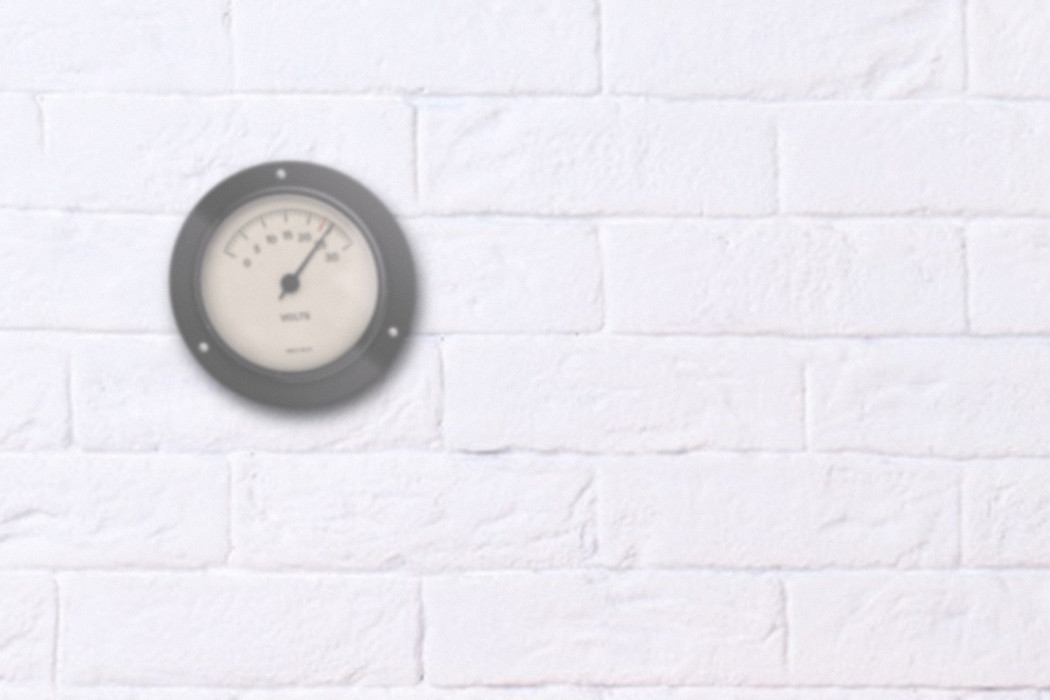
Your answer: {"value": 25, "unit": "V"}
